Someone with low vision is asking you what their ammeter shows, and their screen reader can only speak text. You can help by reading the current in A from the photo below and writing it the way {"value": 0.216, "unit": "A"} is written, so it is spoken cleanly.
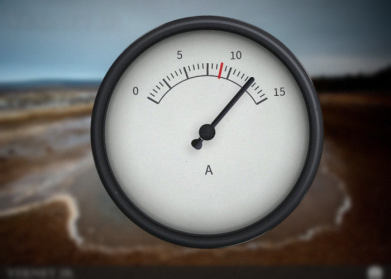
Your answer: {"value": 12.5, "unit": "A"}
